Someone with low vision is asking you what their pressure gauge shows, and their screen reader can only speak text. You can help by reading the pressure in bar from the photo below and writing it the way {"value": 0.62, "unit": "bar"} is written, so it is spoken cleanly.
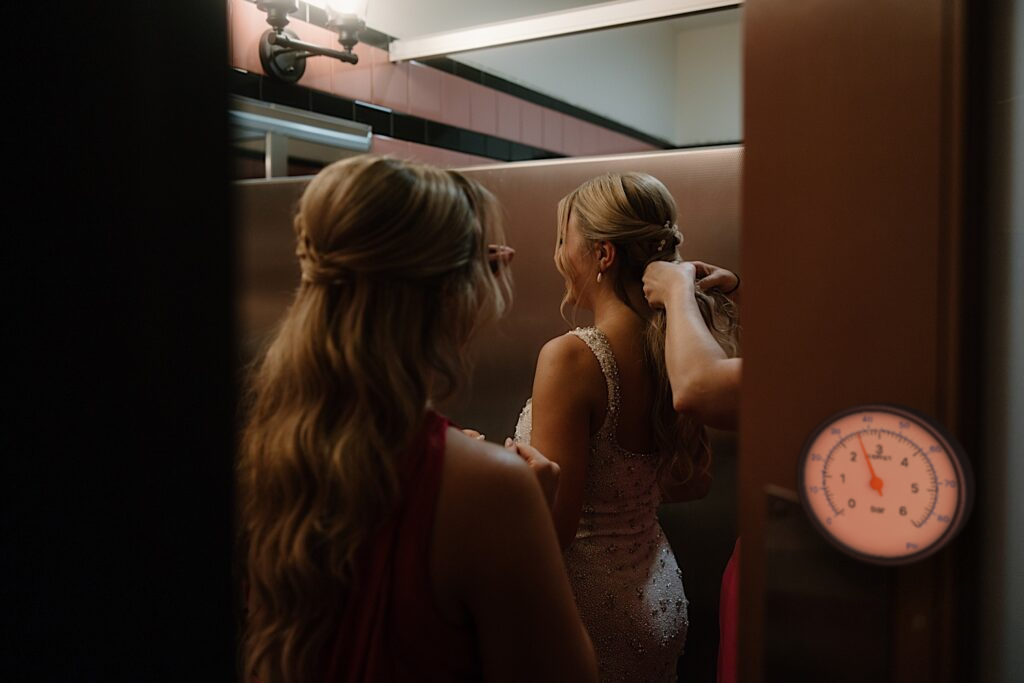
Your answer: {"value": 2.5, "unit": "bar"}
